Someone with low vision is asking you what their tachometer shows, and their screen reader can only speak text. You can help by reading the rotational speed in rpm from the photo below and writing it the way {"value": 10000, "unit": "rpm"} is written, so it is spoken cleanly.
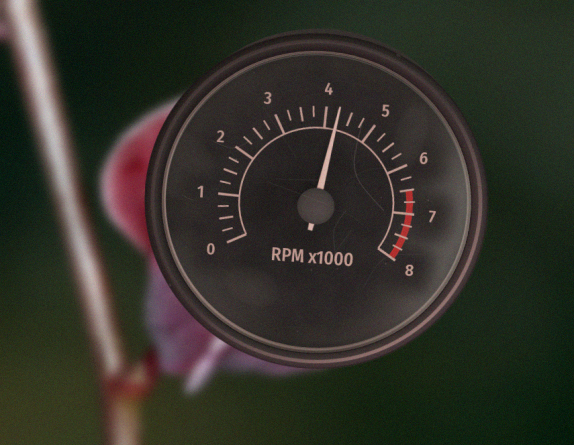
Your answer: {"value": 4250, "unit": "rpm"}
